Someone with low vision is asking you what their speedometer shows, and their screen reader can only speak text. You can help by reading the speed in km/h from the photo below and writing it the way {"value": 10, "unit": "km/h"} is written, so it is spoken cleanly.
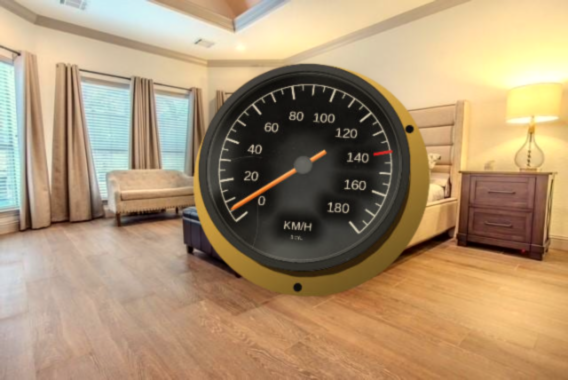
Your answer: {"value": 5, "unit": "km/h"}
